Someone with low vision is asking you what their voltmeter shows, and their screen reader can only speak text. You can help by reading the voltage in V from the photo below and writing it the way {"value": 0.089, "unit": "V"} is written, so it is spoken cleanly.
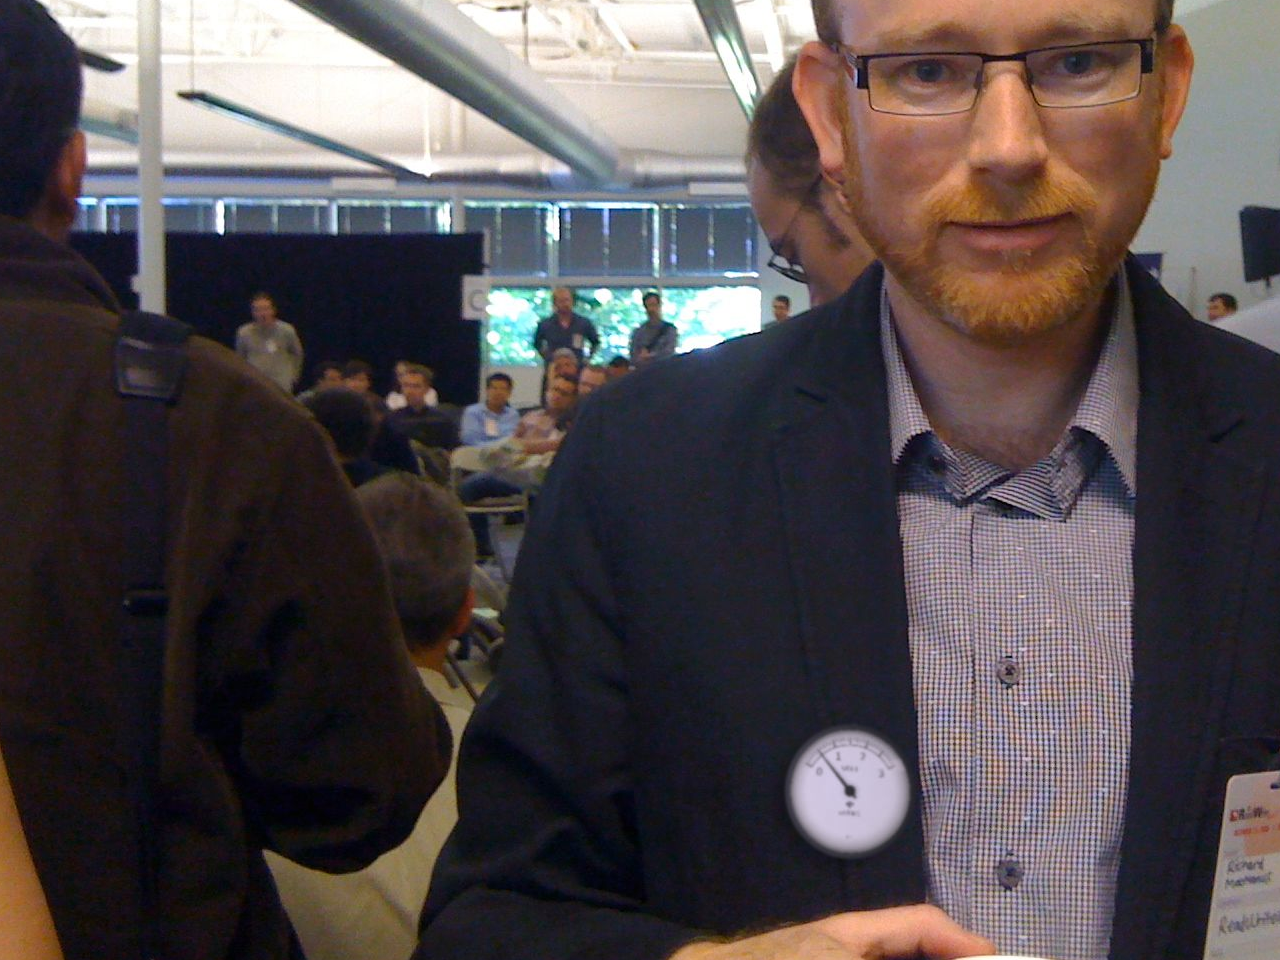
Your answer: {"value": 0.5, "unit": "V"}
